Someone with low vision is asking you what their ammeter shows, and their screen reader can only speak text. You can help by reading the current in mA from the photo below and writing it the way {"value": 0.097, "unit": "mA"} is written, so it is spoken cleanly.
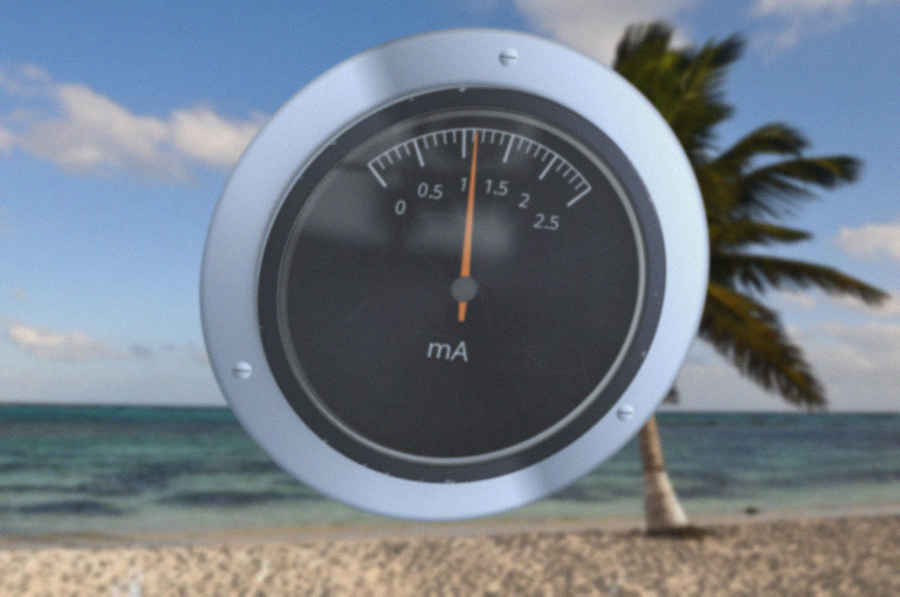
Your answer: {"value": 1.1, "unit": "mA"}
